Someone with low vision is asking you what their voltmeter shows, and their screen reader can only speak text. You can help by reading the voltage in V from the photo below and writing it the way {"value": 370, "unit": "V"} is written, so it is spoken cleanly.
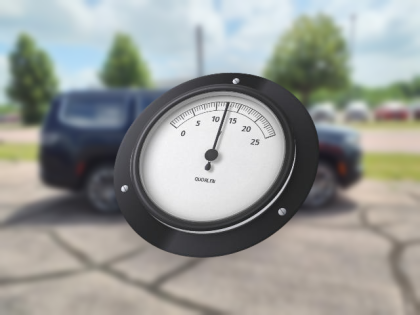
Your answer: {"value": 12.5, "unit": "V"}
